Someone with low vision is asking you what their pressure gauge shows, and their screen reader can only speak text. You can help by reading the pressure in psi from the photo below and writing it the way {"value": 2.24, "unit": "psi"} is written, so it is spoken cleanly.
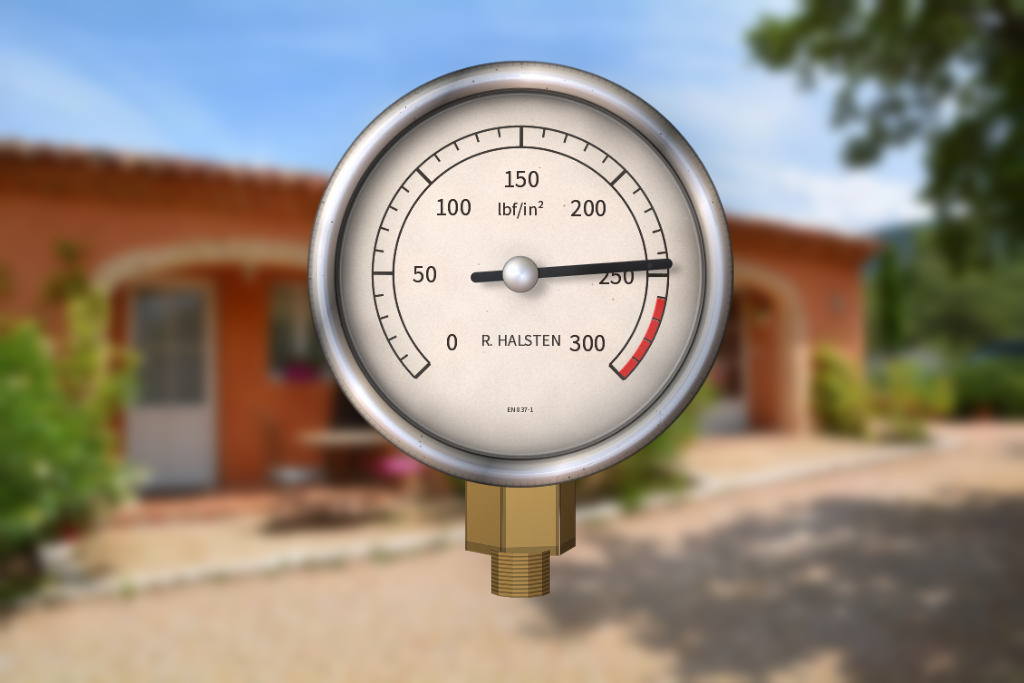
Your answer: {"value": 245, "unit": "psi"}
